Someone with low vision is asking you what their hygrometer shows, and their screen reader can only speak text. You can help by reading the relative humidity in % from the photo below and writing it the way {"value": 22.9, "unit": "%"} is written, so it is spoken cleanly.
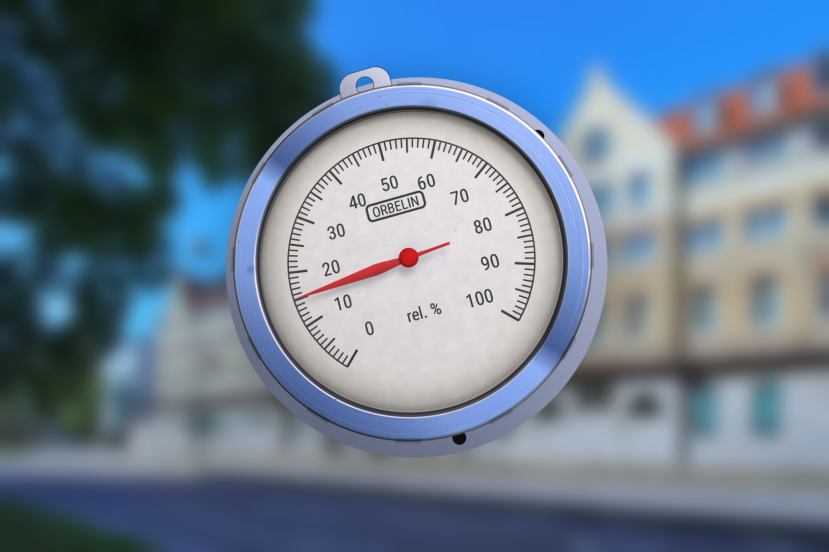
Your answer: {"value": 15, "unit": "%"}
